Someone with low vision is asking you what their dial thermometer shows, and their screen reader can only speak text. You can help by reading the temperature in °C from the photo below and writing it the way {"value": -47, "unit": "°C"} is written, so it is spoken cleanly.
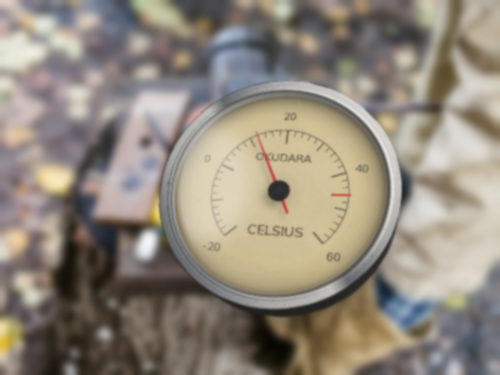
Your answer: {"value": 12, "unit": "°C"}
